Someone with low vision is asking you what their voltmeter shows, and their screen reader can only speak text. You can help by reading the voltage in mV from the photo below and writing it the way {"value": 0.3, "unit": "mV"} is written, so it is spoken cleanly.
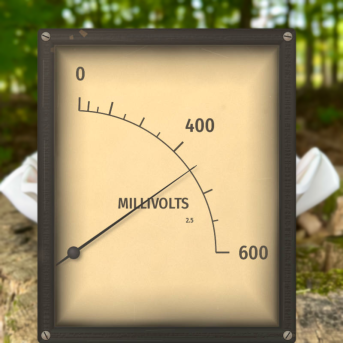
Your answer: {"value": 450, "unit": "mV"}
